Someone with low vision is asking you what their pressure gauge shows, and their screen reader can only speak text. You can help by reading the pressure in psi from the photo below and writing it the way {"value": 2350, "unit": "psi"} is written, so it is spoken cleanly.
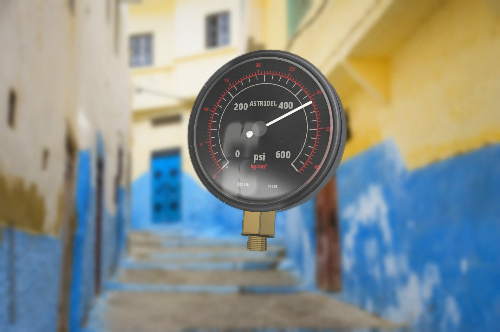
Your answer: {"value": 440, "unit": "psi"}
